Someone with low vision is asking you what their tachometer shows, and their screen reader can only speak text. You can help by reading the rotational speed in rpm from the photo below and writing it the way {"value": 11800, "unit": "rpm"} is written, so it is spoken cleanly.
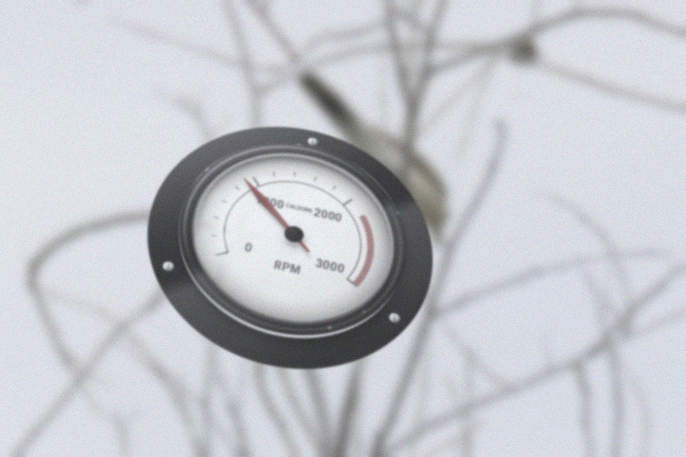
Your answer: {"value": 900, "unit": "rpm"}
